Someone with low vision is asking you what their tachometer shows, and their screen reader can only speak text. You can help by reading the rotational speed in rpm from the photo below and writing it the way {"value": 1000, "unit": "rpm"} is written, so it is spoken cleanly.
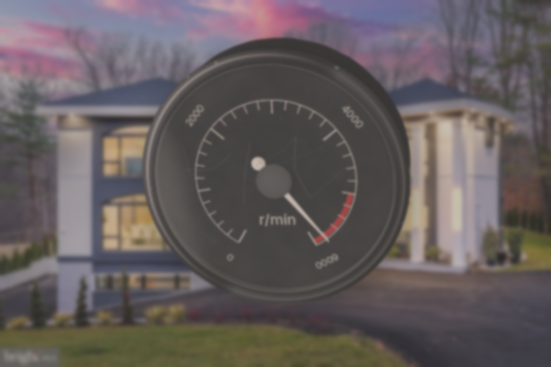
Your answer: {"value": 5800, "unit": "rpm"}
